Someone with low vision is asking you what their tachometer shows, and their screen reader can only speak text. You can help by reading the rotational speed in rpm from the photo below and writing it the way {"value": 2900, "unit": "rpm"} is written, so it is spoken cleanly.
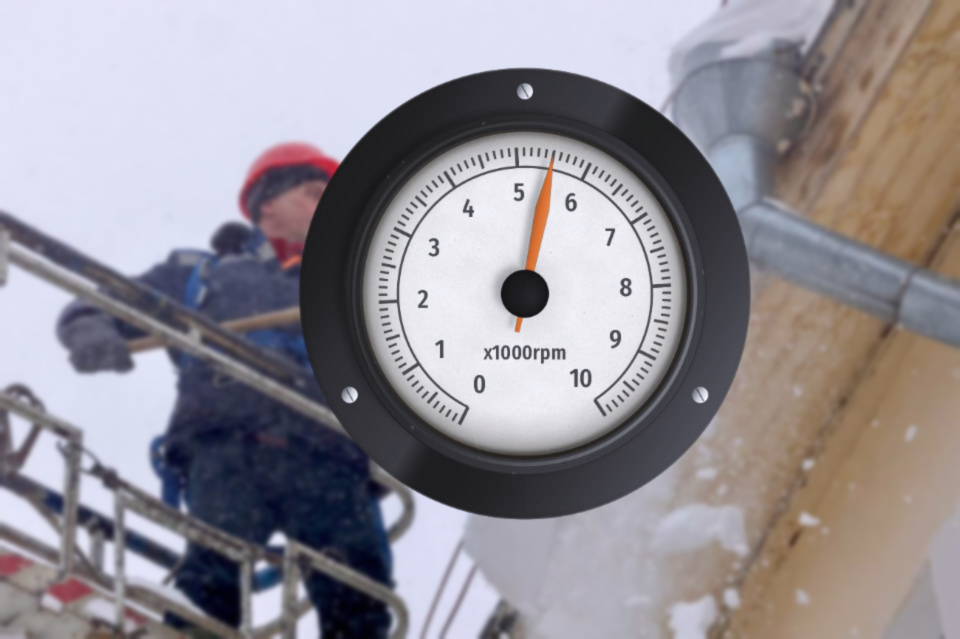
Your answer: {"value": 5500, "unit": "rpm"}
